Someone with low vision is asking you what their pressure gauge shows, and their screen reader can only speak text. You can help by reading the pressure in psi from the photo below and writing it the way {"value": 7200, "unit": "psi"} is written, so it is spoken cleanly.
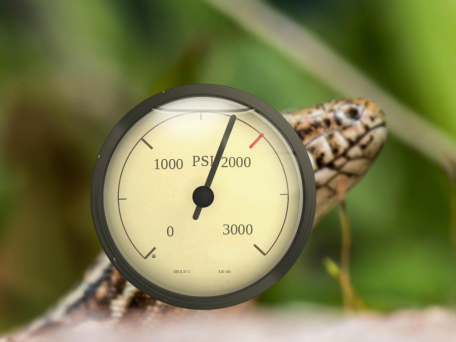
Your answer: {"value": 1750, "unit": "psi"}
